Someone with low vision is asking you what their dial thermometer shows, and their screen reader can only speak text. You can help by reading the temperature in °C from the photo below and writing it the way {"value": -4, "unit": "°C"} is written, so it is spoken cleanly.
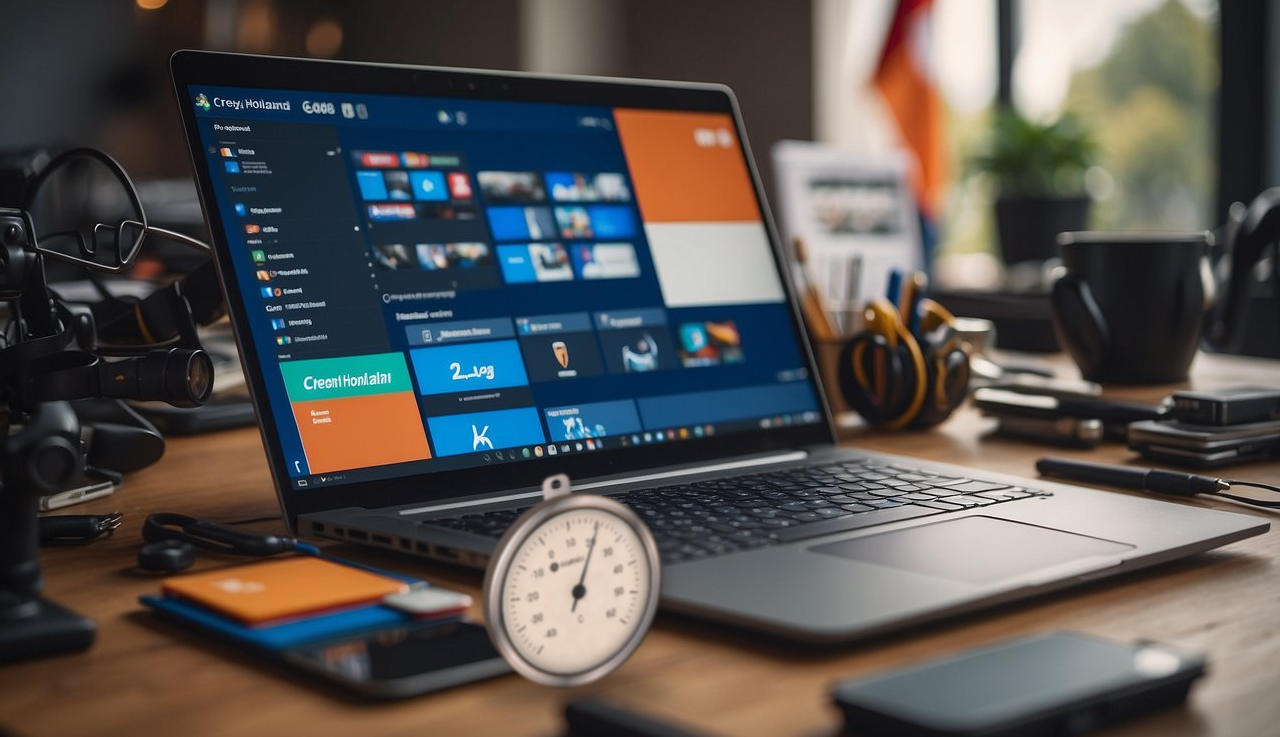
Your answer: {"value": 20, "unit": "°C"}
